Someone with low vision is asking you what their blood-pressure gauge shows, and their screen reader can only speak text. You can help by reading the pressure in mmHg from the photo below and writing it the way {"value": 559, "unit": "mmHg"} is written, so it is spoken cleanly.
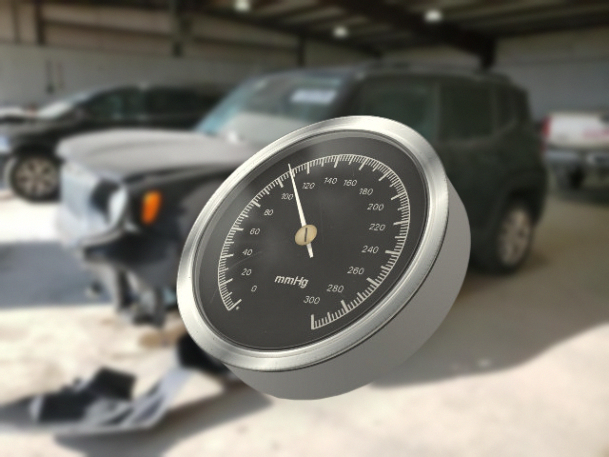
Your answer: {"value": 110, "unit": "mmHg"}
